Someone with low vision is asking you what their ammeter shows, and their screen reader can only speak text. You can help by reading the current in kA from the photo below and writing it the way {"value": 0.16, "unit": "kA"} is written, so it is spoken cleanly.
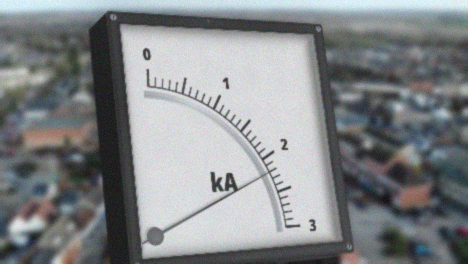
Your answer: {"value": 2.2, "unit": "kA"}
